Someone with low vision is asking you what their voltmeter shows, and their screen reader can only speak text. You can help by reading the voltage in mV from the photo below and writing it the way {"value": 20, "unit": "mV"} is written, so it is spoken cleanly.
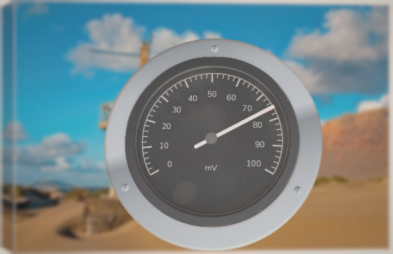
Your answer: {"value": 76, "unit": "mV"}
